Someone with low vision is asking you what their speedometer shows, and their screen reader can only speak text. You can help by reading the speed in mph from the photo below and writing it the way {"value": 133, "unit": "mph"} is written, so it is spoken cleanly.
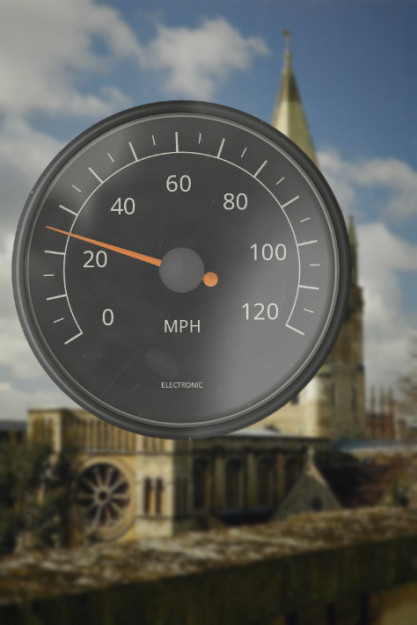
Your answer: {"value": 25, "unit": "mph"}
